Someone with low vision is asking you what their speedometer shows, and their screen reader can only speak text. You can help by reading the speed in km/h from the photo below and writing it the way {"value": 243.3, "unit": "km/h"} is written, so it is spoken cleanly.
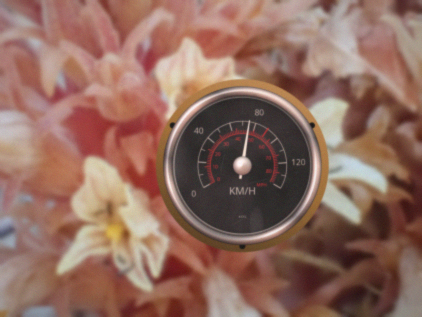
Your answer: {"value": 75, "unit": "km/h"}
